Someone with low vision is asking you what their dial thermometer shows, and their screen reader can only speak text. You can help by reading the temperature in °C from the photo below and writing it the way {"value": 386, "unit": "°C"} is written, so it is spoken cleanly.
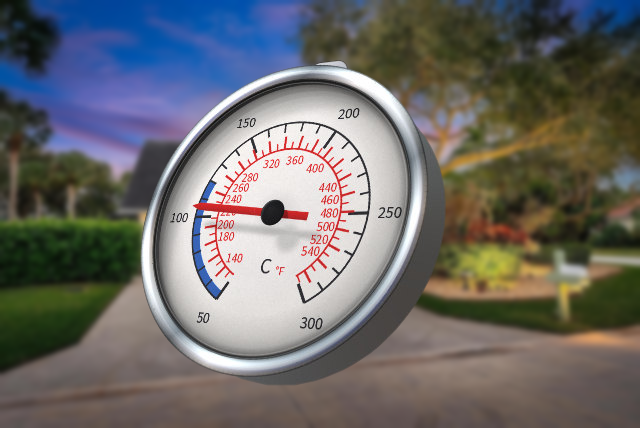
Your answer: {"value": 105, "unit": "°C"}
